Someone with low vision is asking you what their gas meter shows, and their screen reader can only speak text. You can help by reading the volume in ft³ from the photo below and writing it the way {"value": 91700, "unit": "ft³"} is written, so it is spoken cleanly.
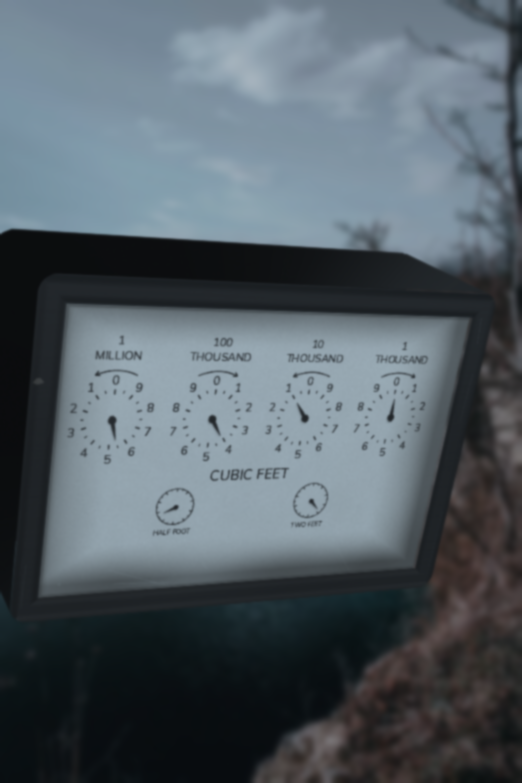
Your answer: {"value": 541000, "unit": "ft³"}
